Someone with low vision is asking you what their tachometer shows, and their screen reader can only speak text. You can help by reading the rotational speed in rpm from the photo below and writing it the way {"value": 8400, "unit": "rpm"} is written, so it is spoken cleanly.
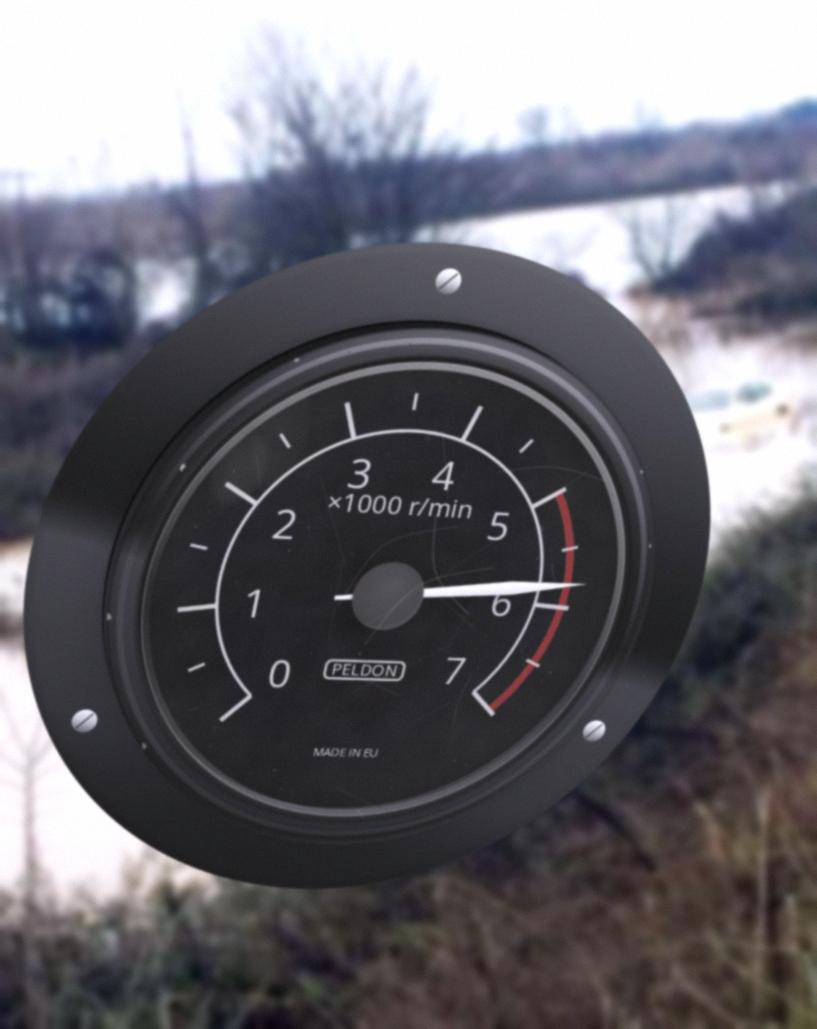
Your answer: {"value": 5750, "unit": "rpm"}
